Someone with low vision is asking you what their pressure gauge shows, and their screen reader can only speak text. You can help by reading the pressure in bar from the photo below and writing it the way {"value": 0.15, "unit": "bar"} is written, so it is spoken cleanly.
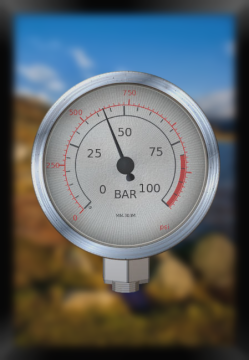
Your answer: {"value": 42.5, "unit": "bar"}
